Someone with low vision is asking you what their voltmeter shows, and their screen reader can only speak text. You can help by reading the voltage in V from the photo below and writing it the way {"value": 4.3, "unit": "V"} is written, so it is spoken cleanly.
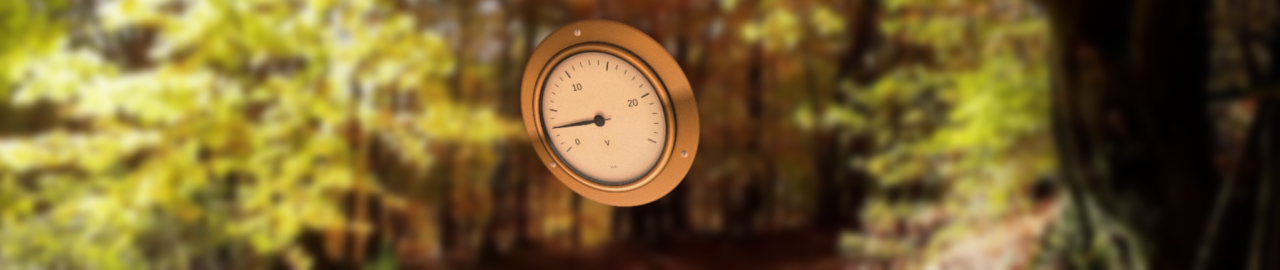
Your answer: {"value": 3, "unit": "V"}
